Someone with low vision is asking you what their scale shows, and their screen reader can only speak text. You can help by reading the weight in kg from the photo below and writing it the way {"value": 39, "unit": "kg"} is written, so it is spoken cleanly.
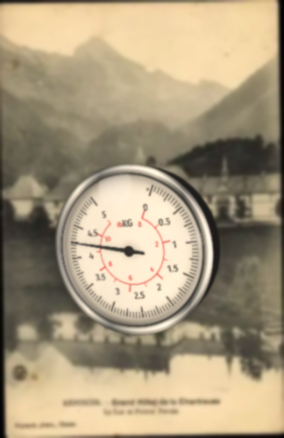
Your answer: {"value": 4.25, "unit": "kg"}
